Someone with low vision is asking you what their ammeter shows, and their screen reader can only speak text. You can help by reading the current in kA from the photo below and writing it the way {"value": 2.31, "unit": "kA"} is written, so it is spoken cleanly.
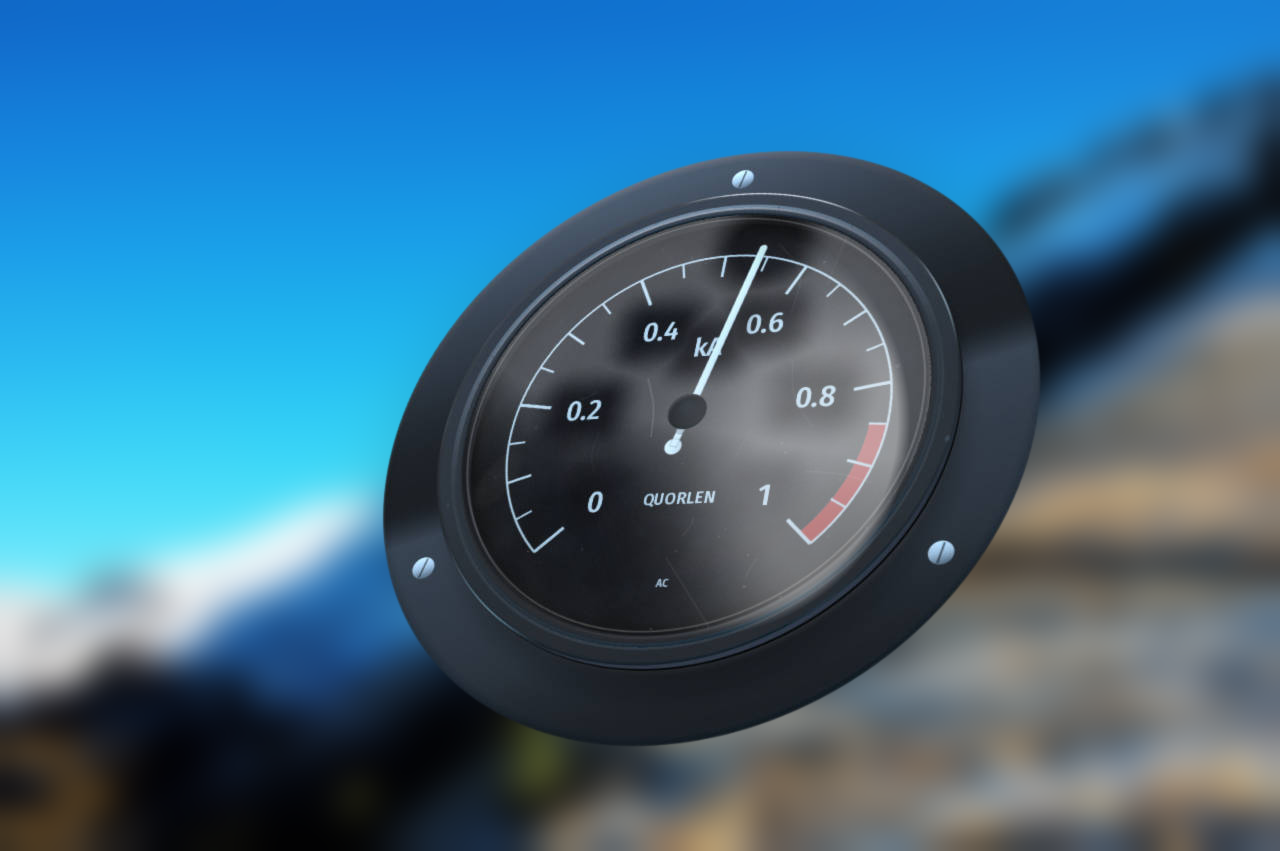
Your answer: {"value": 0.55, "unit": "kA"}
